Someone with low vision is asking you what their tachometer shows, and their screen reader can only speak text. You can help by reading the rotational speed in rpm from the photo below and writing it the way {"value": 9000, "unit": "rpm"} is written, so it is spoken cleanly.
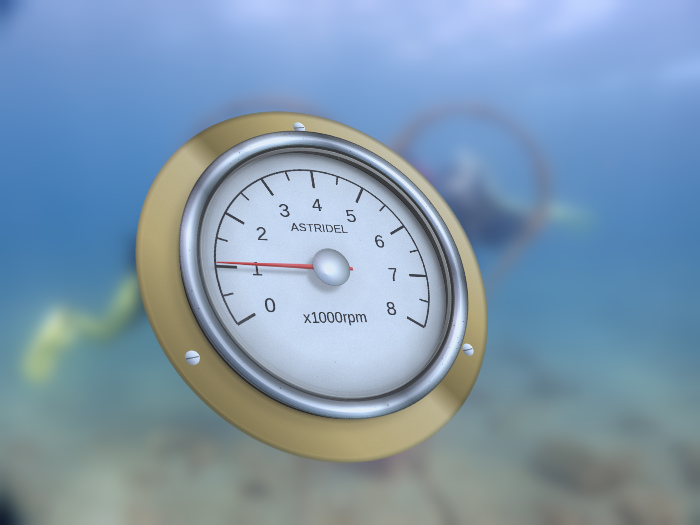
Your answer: {"value": 1000, "unit": "rpm"}
